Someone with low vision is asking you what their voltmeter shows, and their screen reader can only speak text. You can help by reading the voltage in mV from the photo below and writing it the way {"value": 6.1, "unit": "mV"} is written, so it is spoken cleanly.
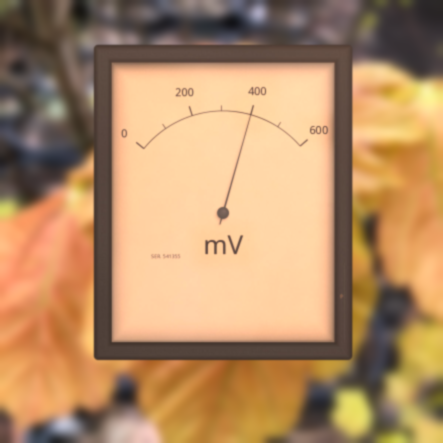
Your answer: {"value": 400, "unit": "mV"}
